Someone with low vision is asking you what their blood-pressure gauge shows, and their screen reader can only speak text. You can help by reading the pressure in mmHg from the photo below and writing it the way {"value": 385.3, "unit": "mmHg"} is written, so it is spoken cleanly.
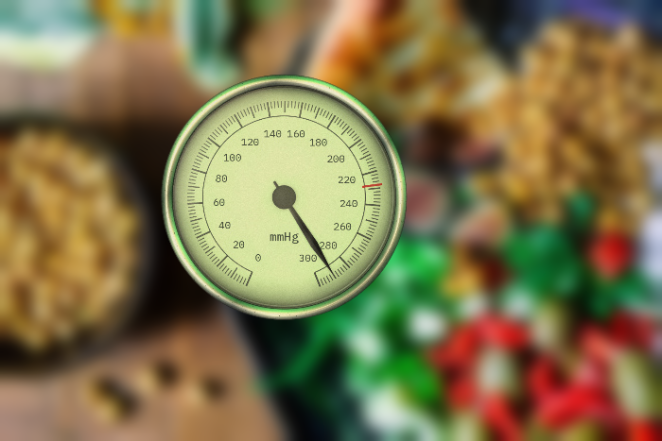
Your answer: {"value": 290, "unit": "mmHg"}
